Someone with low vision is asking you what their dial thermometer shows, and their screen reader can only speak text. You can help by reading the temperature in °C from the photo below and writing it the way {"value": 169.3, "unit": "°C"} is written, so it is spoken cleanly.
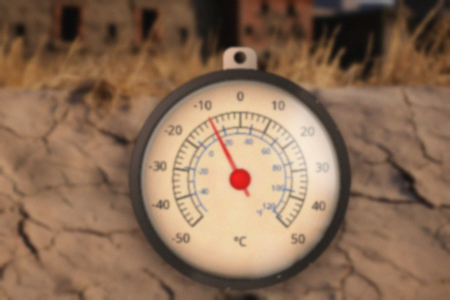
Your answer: {"value": -10, "unit": "°C"}
